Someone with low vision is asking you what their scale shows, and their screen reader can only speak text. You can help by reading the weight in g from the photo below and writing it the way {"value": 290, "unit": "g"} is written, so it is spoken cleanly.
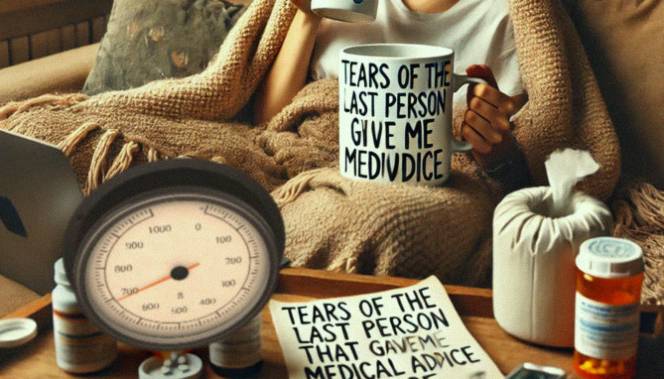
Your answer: {"value": 700, "unit": "g"}
